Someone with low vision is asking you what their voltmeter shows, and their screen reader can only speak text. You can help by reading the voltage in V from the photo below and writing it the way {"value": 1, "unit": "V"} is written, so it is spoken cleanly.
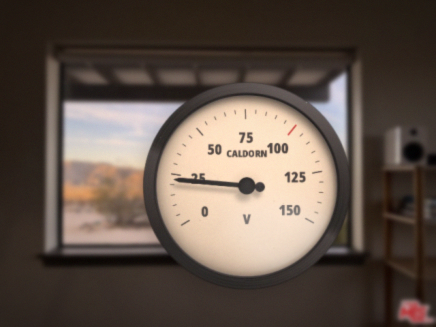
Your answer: {"value": 22.5, "unit": "V"}
